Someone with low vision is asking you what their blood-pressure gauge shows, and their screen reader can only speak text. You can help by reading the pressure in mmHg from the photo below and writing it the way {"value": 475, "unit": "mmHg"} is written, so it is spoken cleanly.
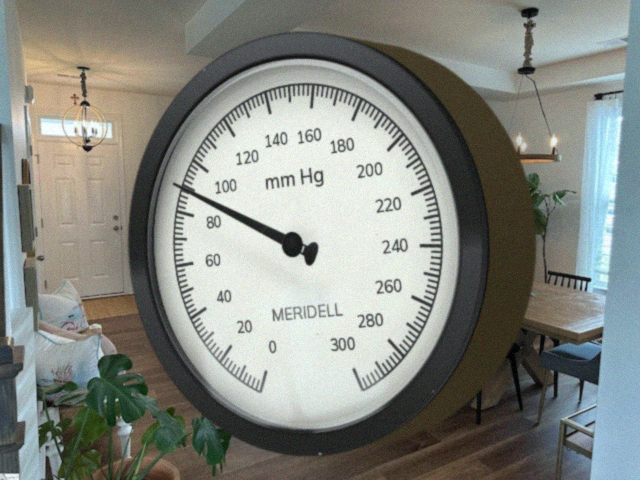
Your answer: {"value": 90, "unit": "mmHg"}
